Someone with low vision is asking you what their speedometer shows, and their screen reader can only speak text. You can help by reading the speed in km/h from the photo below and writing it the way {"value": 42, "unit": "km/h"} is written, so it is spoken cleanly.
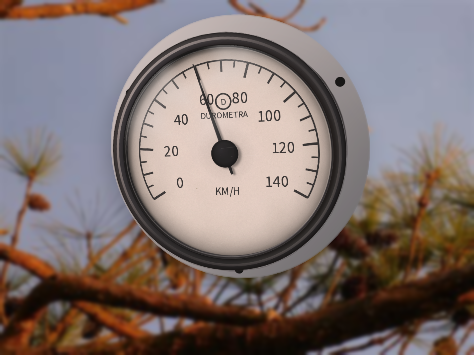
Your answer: {"value": 60, "unit": "km/h"}
